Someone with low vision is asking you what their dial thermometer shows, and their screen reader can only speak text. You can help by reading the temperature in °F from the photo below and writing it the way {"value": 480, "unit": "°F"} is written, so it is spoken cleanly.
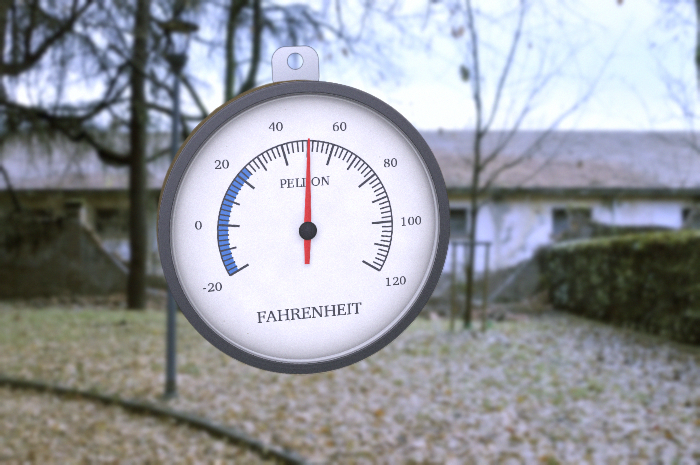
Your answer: {"value": 50, "unit": "°F"}
